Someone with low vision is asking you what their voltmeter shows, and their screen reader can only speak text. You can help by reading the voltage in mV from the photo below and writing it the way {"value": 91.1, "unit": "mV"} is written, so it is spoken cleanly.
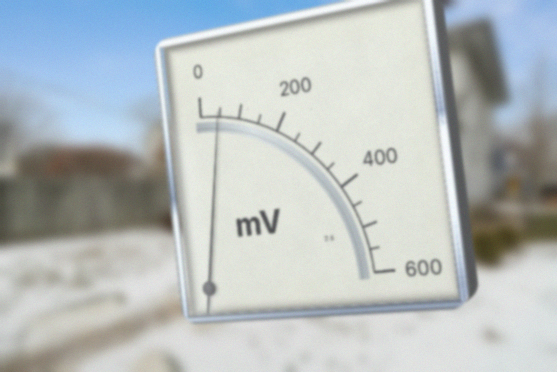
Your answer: {"value": 50, "unit": "mV"}
